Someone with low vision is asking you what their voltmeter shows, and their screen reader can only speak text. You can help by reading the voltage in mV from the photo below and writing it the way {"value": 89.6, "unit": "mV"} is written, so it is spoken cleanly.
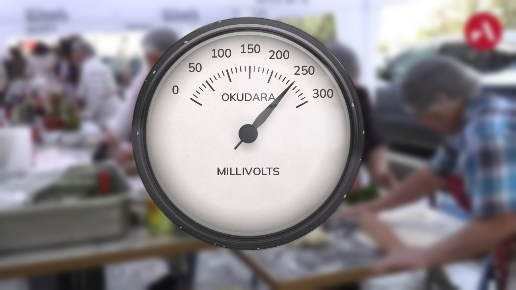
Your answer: {"value": 250, "unit": "mV"}
